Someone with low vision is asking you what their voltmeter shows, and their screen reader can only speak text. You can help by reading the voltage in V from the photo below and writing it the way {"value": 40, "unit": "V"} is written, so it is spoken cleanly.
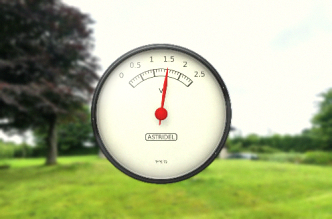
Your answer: {"value": 1.5, "unit": "V"}
